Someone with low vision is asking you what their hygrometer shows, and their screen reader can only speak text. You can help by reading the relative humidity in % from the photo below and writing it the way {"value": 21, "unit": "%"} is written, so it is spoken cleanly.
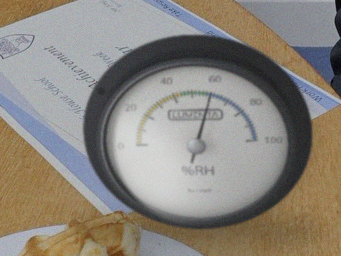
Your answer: {"value": 60, "unit": "%"}
